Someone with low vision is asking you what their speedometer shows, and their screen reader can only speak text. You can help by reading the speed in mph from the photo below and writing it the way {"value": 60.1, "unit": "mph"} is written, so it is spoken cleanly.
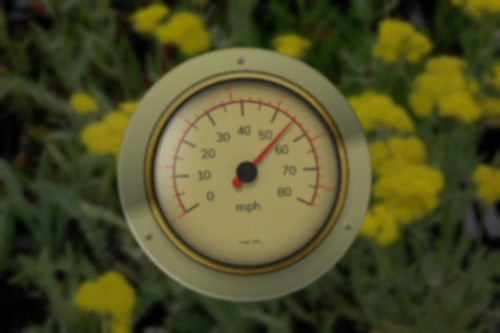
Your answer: {"value": 55, "unit": "mph"}
